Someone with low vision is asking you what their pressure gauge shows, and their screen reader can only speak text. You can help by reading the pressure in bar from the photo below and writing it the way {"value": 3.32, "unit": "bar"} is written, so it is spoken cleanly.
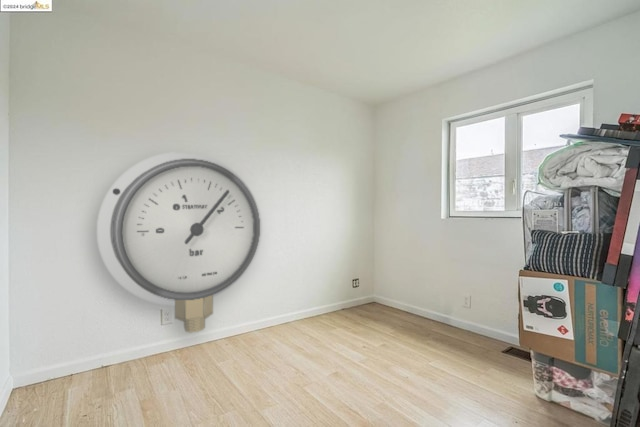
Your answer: {"value": 1.8, "unit": "bar"}
